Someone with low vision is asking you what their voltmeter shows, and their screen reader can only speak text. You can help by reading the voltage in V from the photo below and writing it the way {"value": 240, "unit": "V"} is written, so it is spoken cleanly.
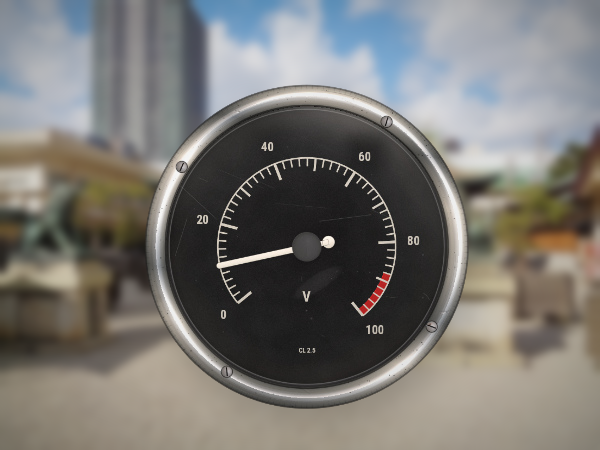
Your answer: {"value": 10, "unit": "V"}
